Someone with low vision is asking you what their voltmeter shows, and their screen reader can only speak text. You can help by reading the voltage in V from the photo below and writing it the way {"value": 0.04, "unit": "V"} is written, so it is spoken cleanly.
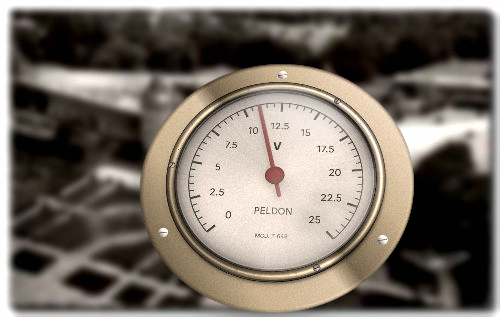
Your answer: {"value": 11, "unit": "V"}
